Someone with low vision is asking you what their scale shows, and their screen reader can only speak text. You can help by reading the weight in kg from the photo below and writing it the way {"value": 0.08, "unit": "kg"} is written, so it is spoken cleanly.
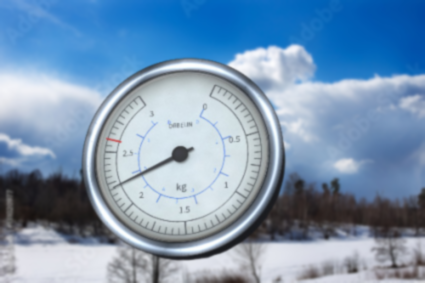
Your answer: {"value": 2.2, "unit": "kg"}
